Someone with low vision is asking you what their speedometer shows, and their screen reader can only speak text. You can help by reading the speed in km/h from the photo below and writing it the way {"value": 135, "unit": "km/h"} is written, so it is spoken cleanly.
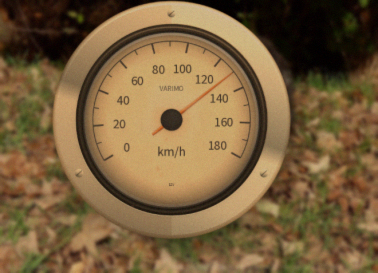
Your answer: {"value": 130, "unit": "km/h"}
